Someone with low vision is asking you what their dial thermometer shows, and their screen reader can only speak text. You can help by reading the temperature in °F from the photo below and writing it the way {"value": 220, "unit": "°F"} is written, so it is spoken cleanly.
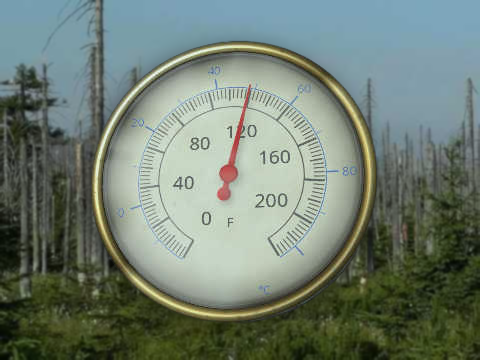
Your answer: {"value": 120, "unit": "°F"}
